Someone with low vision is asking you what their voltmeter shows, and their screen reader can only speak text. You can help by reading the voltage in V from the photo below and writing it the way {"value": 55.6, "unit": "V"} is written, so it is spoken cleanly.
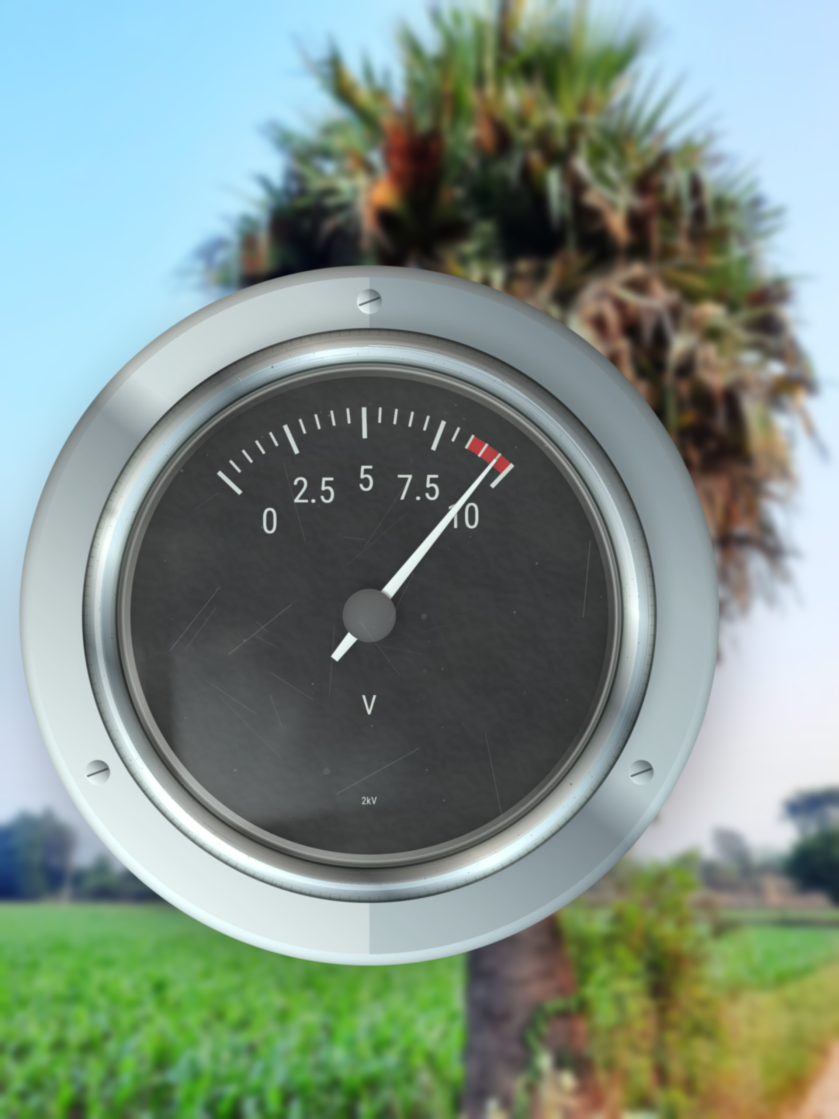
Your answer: {"value": 9.5, "unit": "V"}
